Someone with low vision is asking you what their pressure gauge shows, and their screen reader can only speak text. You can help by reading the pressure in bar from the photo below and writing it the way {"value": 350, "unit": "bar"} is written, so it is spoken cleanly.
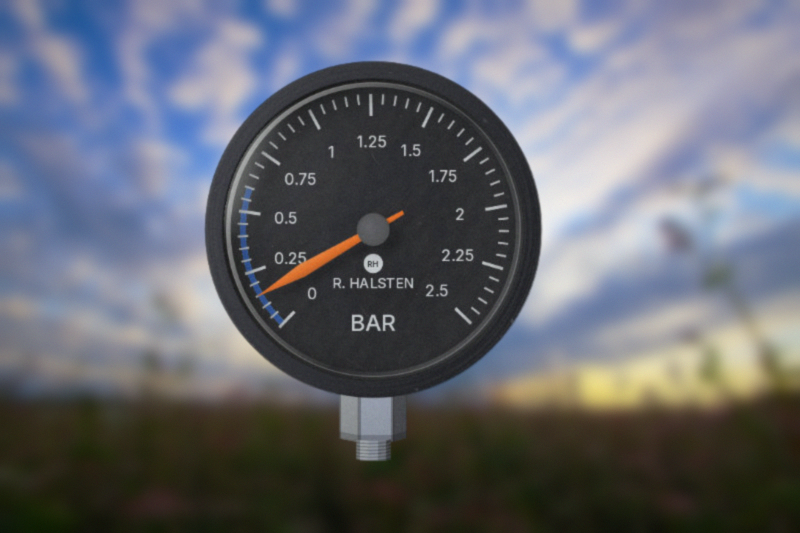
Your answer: {"value": 0.15, "unit": "bar"}
